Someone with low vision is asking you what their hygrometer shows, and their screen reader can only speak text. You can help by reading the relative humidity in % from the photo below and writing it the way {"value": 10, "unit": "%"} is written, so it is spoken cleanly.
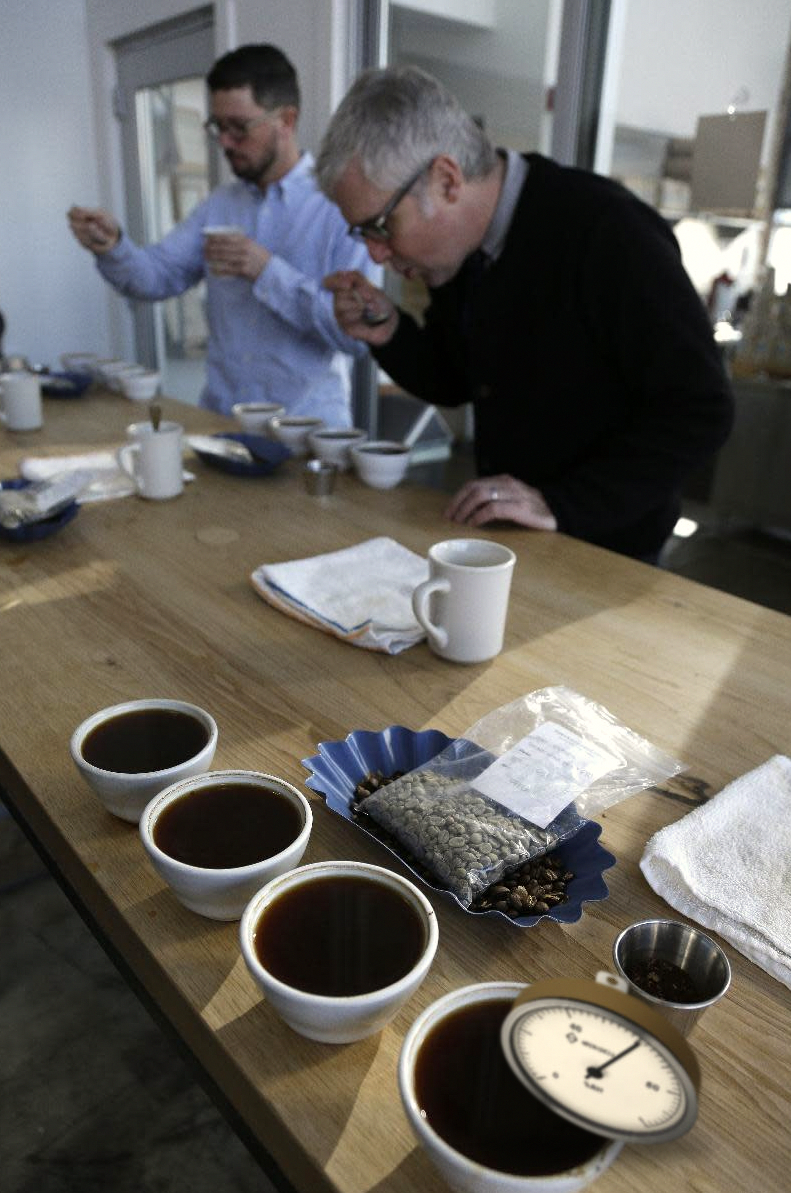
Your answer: {"value": 60, "unit": "%"}
